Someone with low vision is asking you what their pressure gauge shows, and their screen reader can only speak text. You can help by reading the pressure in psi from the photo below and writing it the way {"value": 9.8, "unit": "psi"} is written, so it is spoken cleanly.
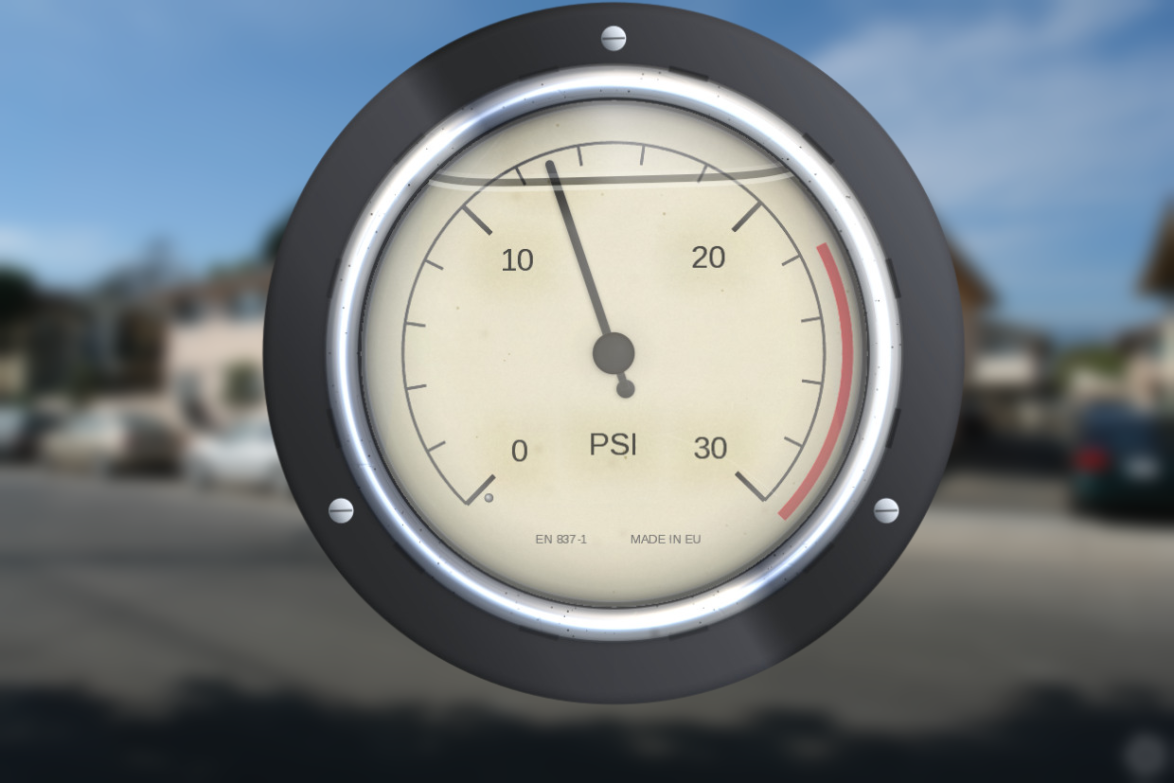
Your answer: {"value": 13, "unit": "psi"}
